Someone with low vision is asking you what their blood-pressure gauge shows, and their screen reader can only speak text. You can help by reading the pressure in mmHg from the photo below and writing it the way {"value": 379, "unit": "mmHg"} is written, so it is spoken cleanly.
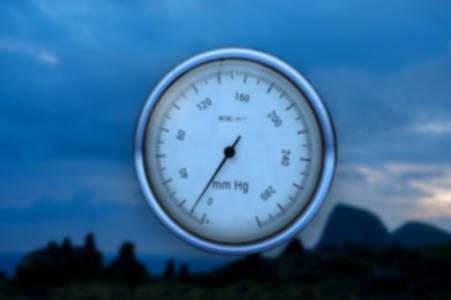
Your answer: {"value": 10, "unit": "mmHg"}
